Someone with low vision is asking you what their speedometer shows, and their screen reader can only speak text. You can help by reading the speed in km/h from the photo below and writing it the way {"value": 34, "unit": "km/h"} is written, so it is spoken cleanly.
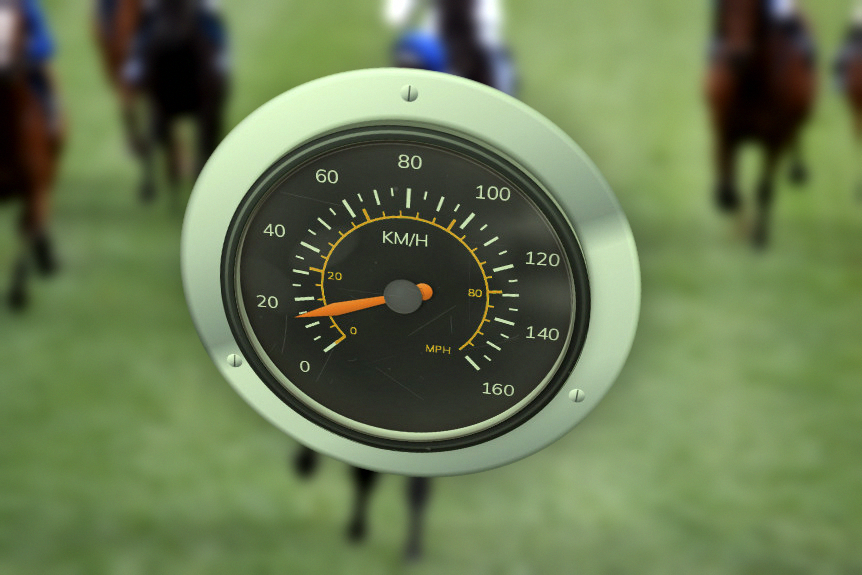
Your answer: {"value": 15, "unit": "km/h"}
